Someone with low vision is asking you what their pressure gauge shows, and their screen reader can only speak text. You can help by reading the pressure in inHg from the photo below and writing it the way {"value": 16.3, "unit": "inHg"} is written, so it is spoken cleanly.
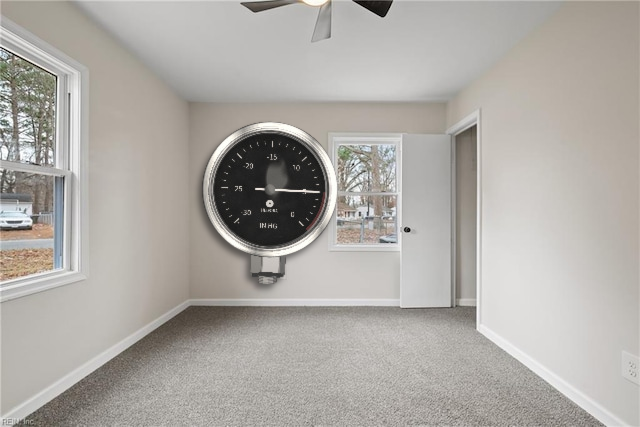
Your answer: {"value": -5, "unit": "inHg"}
